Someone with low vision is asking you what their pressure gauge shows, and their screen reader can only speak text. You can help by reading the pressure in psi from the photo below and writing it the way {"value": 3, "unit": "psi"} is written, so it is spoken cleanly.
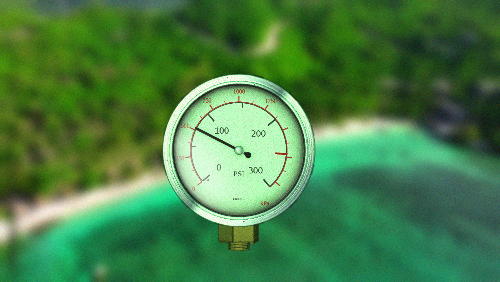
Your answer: {"value": 75, "unit": "psi"}
